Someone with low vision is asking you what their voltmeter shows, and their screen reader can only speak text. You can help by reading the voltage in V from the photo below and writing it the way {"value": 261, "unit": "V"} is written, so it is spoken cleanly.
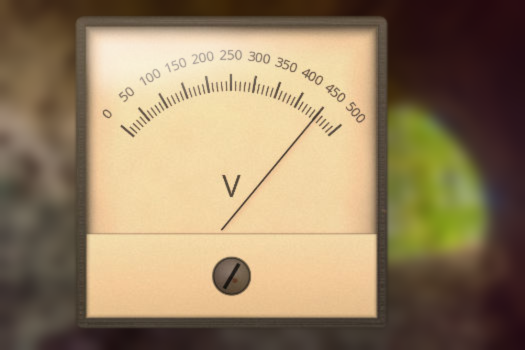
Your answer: {"value": 450, "unit": "V"}
